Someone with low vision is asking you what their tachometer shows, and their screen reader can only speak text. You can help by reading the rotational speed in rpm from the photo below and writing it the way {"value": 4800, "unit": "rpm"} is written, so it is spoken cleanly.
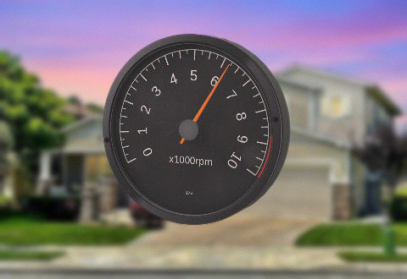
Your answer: {"value": 6250, "unit": "rpm"}
